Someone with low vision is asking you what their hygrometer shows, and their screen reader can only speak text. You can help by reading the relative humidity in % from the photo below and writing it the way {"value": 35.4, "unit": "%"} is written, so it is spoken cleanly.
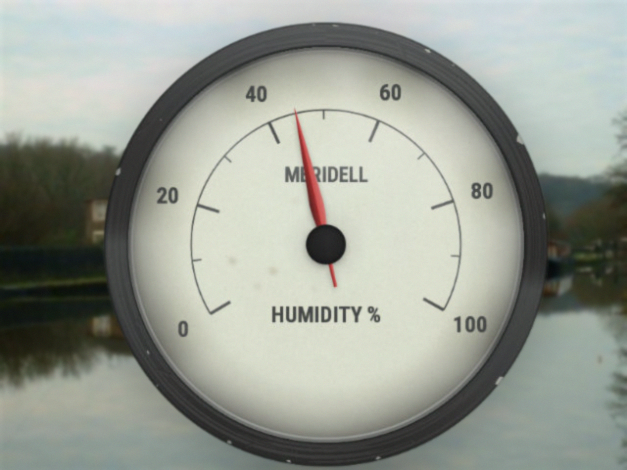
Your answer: {"value": 45, "unit": "%"}
